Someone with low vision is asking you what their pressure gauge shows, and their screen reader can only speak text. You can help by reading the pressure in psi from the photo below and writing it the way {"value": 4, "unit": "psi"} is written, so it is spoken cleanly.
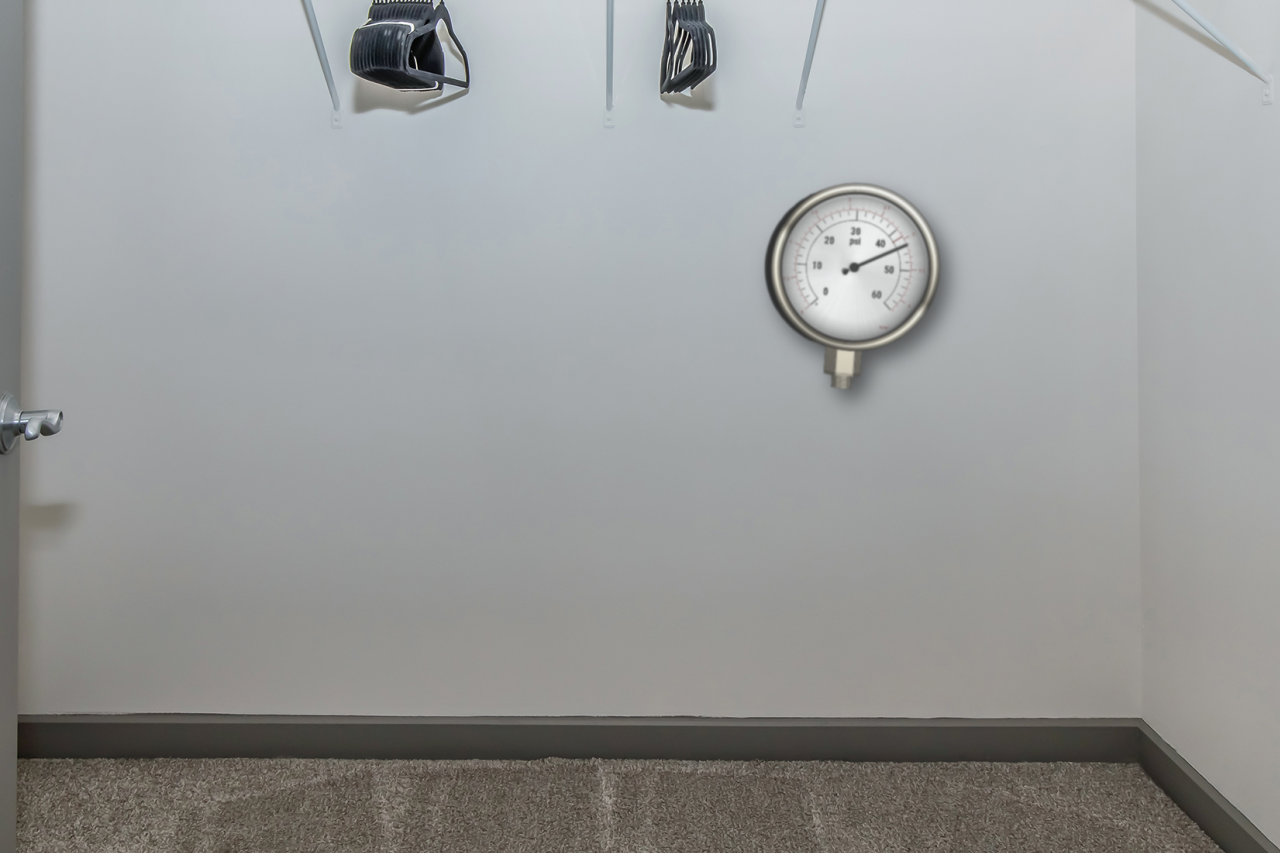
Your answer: {"value": 44, "unit": "psi"}
